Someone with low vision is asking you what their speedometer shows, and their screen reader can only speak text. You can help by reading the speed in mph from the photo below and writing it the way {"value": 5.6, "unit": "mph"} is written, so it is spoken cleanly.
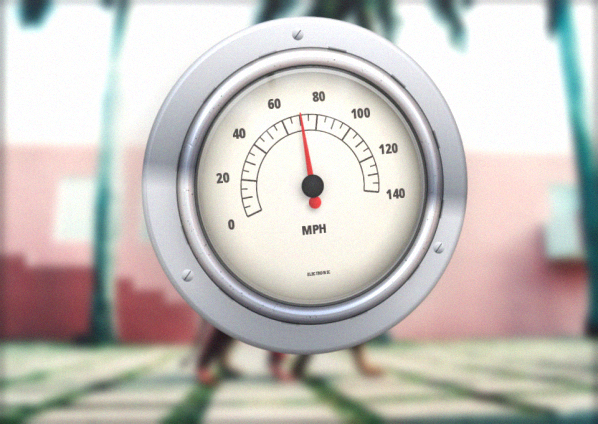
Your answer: {"value": 70, "unit": "mph"}
